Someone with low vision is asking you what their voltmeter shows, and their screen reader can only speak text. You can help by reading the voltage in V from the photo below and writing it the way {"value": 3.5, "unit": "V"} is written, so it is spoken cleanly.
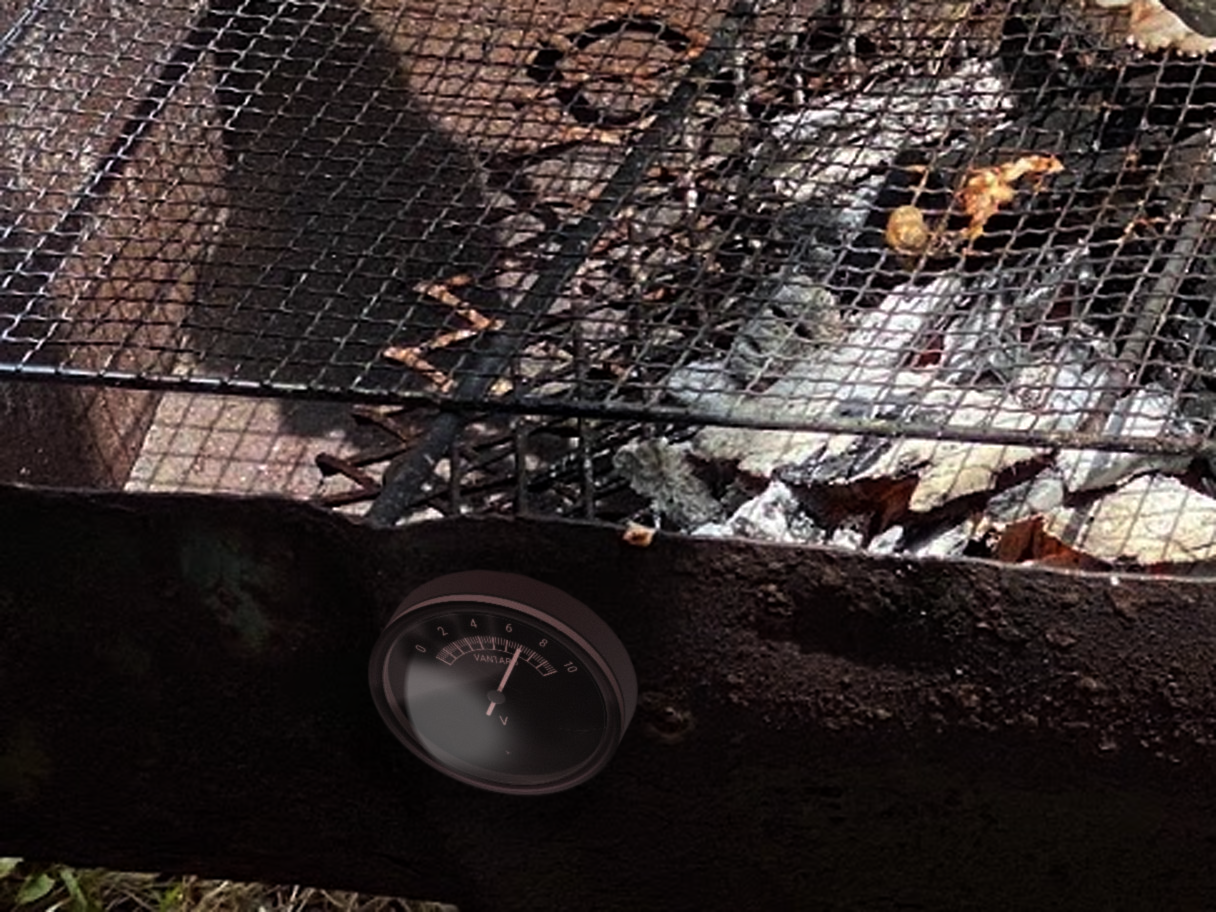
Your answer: {"value": 7, "unit": "V"}
